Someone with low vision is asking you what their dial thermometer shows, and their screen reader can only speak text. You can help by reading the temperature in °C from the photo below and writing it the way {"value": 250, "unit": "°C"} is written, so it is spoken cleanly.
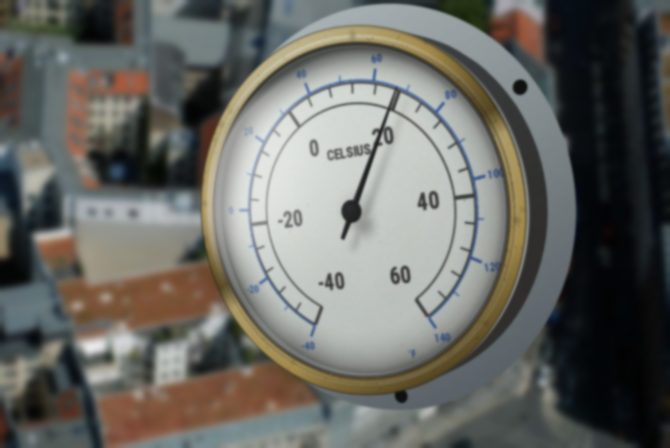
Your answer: {"value": 20, "unit": "°C"}
